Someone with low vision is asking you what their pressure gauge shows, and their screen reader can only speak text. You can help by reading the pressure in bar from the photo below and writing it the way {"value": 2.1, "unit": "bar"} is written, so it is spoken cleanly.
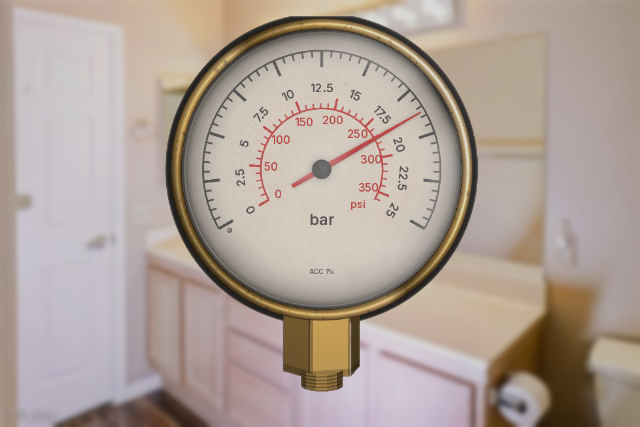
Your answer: {"value": 18.75, "unit": "bar"}
